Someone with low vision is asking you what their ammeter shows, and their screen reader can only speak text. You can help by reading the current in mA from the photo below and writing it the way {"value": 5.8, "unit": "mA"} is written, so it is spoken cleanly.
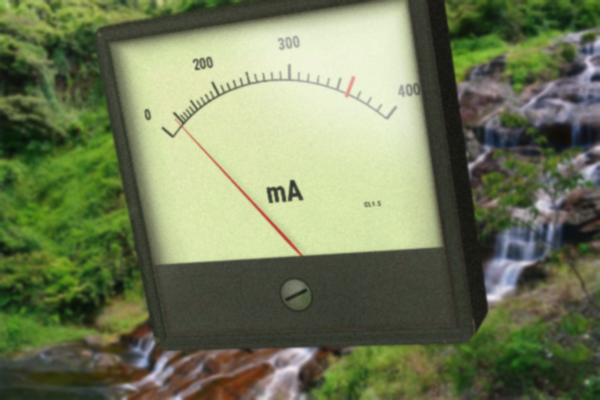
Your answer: {"value": 100, "unit": "mA"}
